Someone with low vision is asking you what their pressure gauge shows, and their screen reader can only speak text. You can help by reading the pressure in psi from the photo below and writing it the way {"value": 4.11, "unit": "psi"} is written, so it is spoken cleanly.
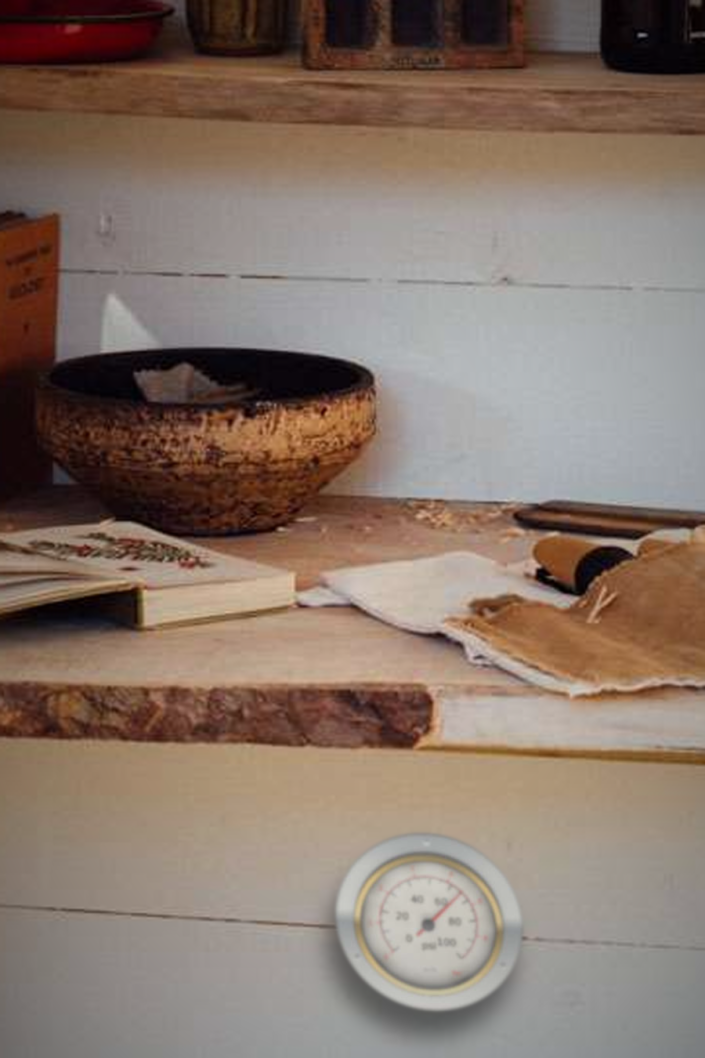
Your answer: {"value": 65, "unit": "psi"}
